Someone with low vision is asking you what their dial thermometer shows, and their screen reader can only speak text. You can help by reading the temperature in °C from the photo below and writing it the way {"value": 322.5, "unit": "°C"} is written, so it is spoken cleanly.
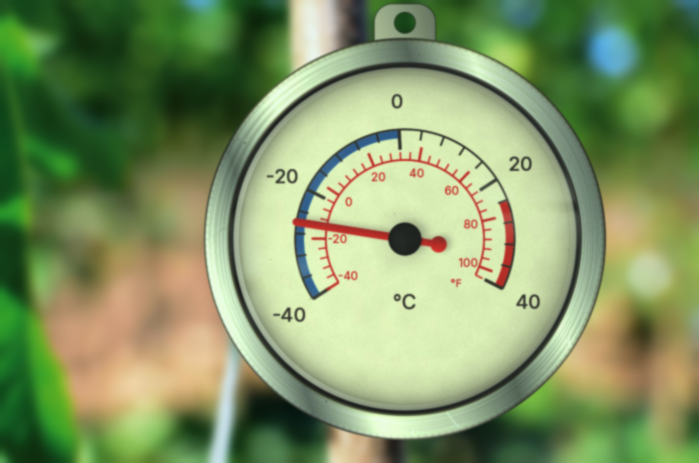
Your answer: {"value": -26, "unit": "°C"}
